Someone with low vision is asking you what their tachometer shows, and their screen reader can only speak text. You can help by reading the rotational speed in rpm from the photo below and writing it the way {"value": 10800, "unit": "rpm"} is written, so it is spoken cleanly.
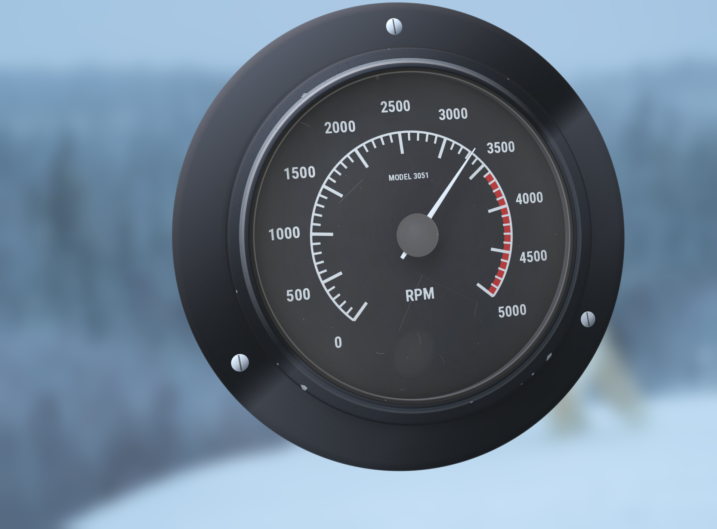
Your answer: {"value": 3300, "unit": "rpm"}
